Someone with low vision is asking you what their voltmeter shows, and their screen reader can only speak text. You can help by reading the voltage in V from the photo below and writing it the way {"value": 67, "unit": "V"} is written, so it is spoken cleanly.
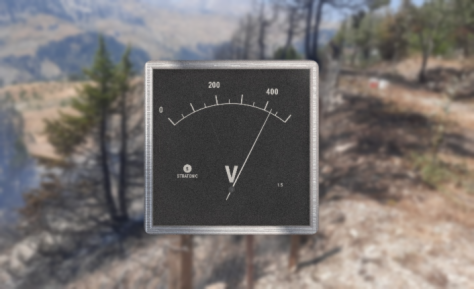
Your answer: {"value": 425, "unit": "V"}
